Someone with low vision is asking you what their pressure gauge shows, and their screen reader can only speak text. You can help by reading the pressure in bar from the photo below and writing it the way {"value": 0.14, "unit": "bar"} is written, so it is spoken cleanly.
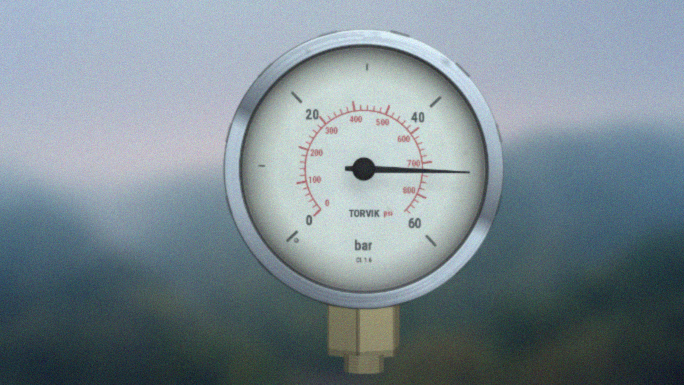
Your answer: {"value": 50, "unit": "bar"}
